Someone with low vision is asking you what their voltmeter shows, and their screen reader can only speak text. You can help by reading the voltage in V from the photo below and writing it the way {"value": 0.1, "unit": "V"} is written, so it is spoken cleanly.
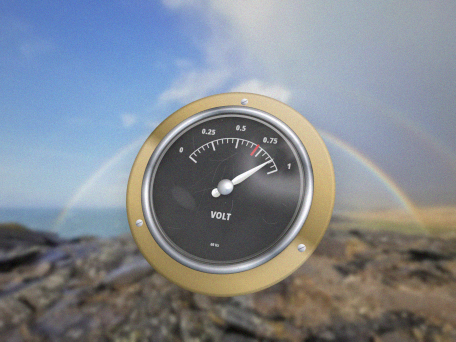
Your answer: {"value": 0.9, "unit": "V"}
